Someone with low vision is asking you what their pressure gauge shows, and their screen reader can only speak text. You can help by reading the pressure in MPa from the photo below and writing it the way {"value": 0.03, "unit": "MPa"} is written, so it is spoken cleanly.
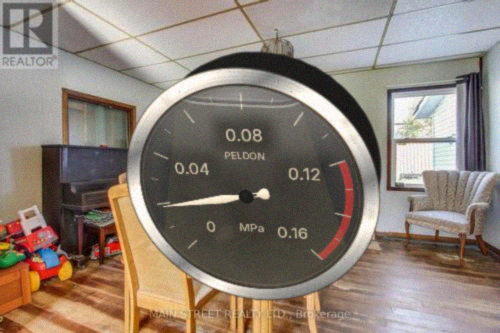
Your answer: {"value": 0.02, "unit": "MPa"}
